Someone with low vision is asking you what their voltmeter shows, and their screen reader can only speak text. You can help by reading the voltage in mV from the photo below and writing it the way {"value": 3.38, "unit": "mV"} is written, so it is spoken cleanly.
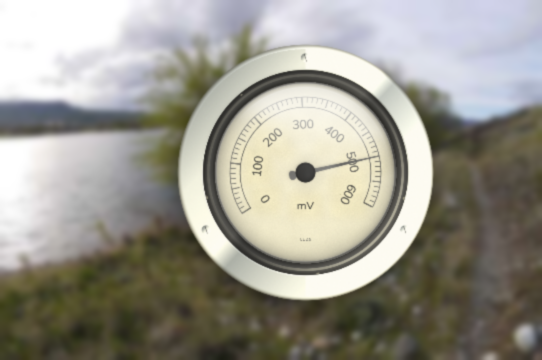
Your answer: {"value": 500, "unit": "mV"}
